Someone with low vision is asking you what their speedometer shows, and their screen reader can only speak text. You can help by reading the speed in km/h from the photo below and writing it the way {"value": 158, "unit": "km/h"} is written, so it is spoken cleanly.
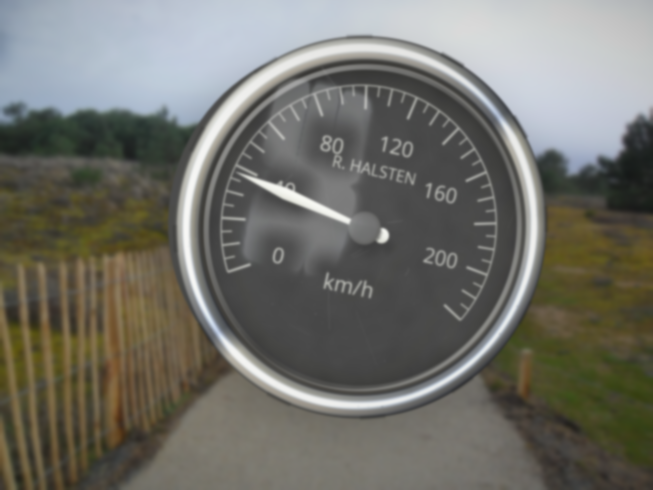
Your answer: {"value": 37.5, "unit": "km/h"}
